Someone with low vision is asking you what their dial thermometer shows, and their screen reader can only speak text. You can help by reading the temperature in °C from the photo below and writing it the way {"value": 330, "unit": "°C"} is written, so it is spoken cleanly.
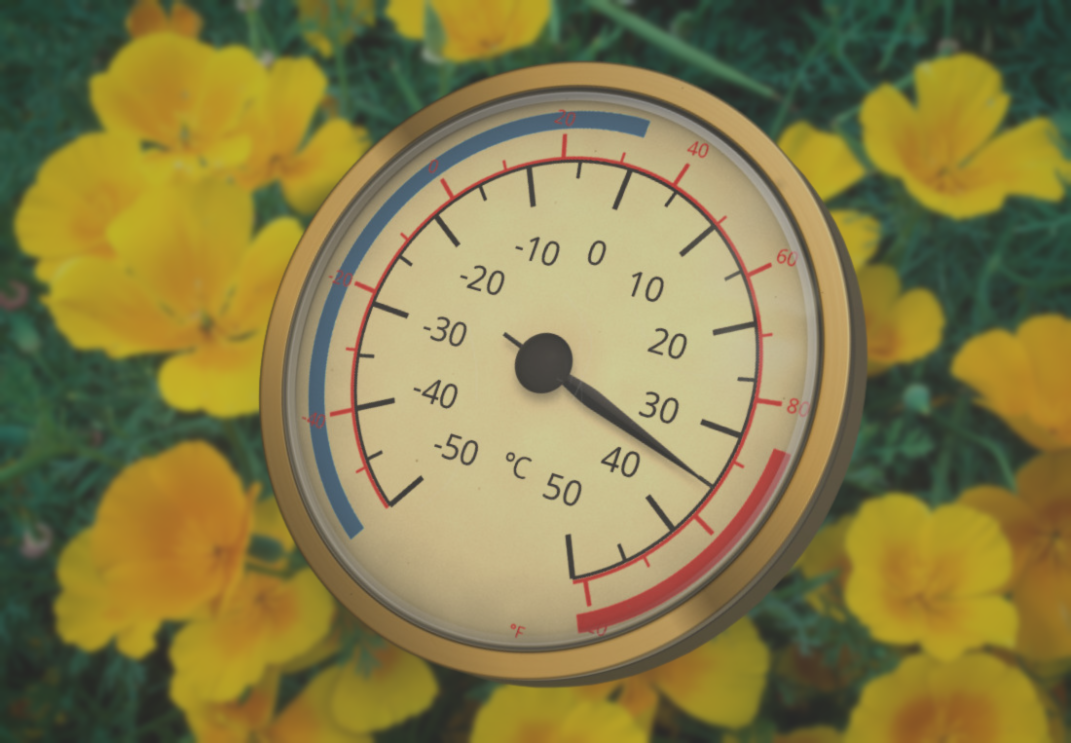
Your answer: {"value": 35, "unit": "°C"}
